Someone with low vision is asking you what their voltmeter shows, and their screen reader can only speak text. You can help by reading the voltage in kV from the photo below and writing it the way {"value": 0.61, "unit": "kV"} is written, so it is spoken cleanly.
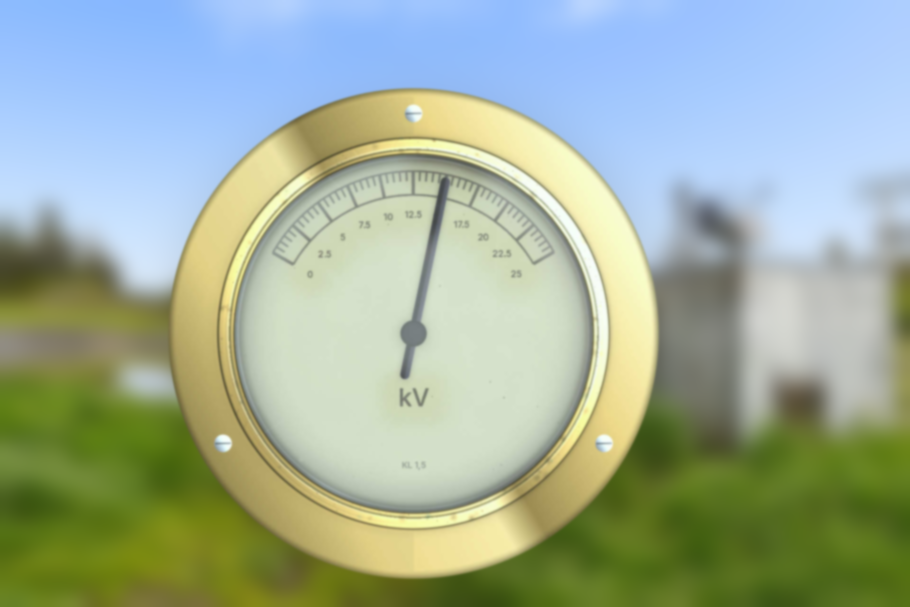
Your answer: {"value": 15, "unit": "kV"}
